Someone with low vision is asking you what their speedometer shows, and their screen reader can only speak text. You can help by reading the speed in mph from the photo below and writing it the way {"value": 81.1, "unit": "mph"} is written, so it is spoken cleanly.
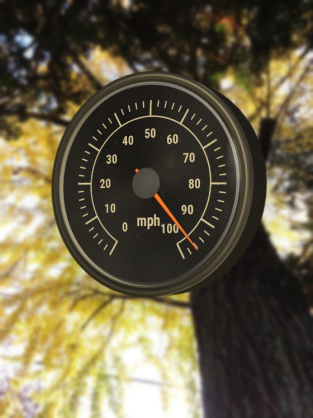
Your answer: {"value": 96, "unit": "mph"}
